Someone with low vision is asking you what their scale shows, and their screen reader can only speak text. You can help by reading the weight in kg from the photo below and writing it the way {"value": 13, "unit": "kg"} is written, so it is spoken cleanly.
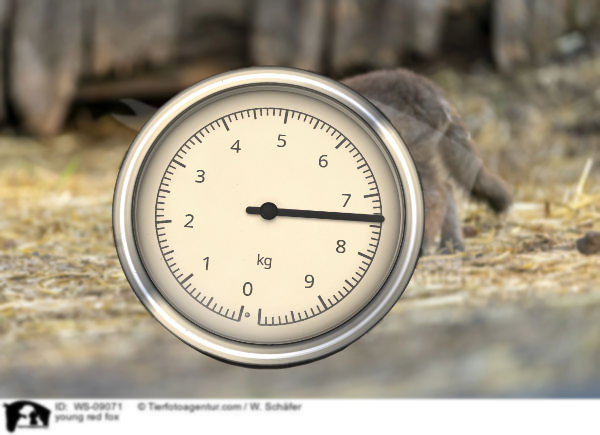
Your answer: {"value": 7.4, "unit": "kg"}
